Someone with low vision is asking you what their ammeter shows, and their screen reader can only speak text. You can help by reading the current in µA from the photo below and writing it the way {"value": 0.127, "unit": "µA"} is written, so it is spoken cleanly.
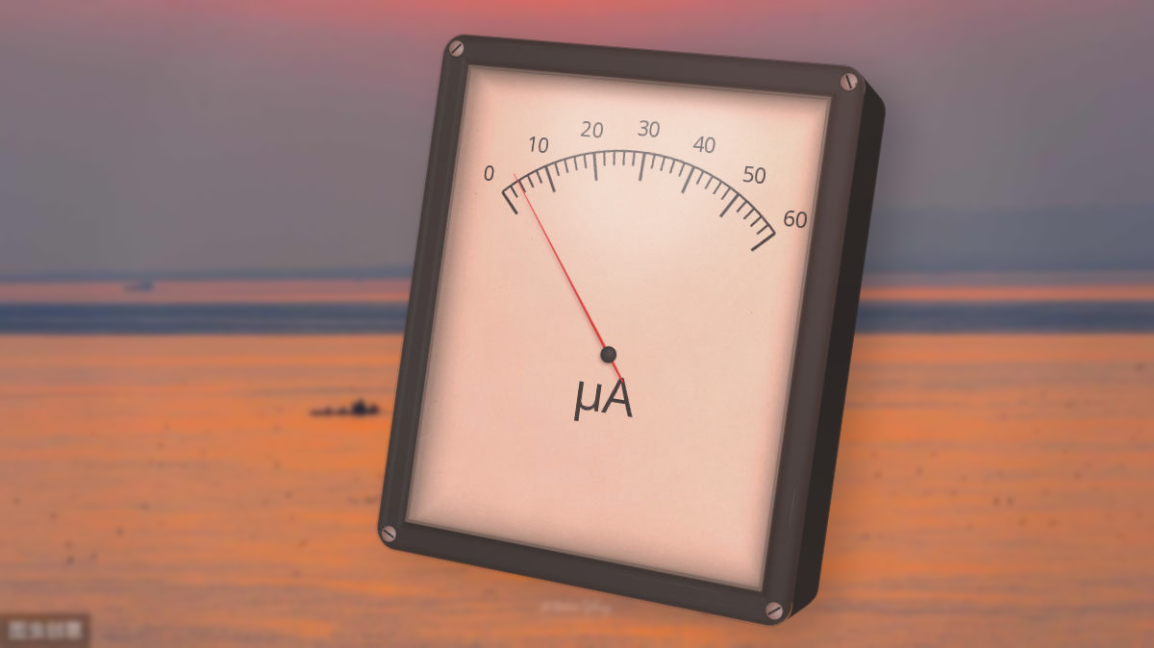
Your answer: {"value": 4, "unit": "µA"}
